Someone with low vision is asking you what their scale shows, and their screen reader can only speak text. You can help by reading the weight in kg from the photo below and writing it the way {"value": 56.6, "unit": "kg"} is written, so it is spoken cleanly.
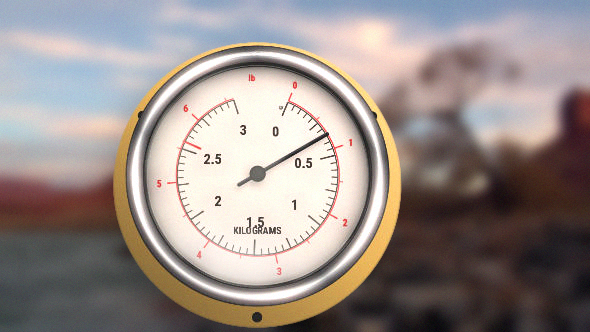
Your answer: {"value": 0.35, "unit": "kg"}
